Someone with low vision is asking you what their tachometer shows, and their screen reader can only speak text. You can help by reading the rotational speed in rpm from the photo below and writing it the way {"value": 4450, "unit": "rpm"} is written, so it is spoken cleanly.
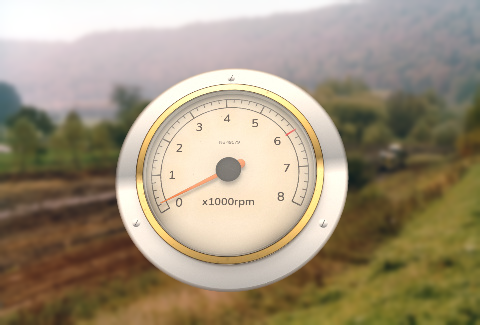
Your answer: {"value": 200, "unit": "rpm"}
